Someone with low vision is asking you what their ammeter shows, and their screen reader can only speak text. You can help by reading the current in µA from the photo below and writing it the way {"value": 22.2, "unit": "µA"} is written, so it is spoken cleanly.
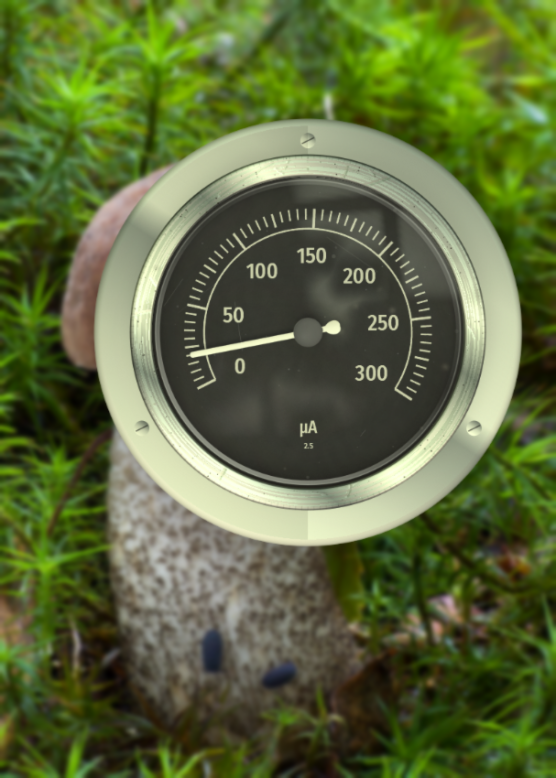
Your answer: {"value": 20, "unit": "µA"}
